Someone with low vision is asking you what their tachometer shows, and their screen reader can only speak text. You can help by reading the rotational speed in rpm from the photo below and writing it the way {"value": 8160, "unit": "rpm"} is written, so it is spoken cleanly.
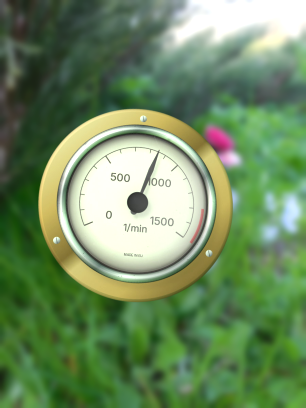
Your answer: {"value": 850, "unit": "rpm"}
